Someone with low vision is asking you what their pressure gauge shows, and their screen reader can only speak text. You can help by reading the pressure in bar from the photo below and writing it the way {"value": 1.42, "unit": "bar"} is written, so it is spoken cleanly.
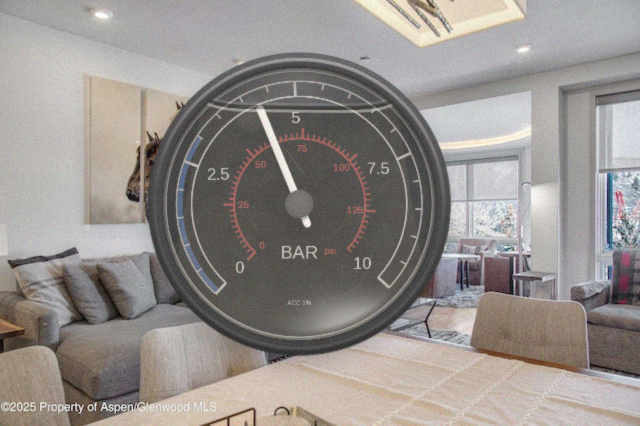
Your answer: {"value": 4.25, "unit": "bar"}
